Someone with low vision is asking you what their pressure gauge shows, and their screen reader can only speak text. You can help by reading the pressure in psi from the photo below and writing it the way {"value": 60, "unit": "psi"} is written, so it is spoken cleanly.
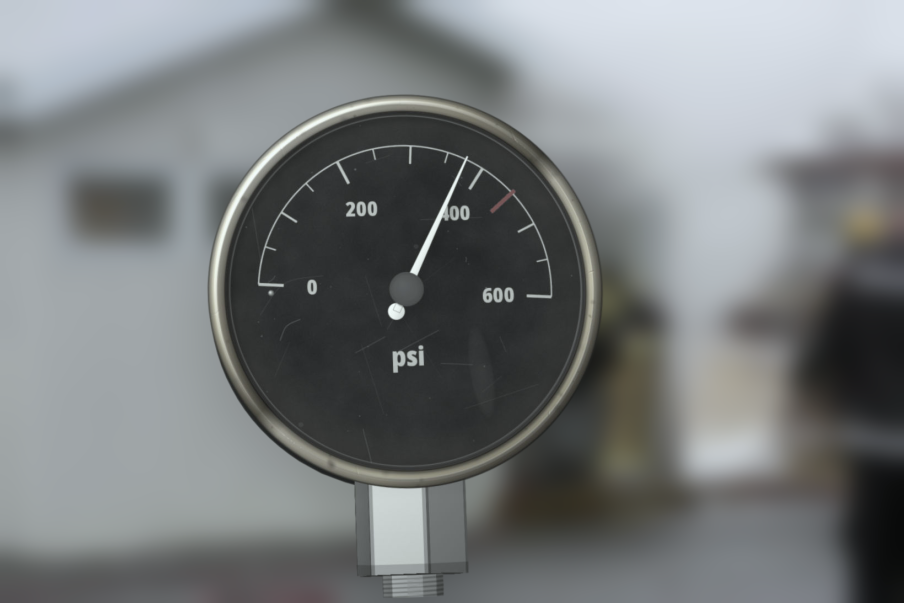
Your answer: {"value": 375, "unit": "psi"}
